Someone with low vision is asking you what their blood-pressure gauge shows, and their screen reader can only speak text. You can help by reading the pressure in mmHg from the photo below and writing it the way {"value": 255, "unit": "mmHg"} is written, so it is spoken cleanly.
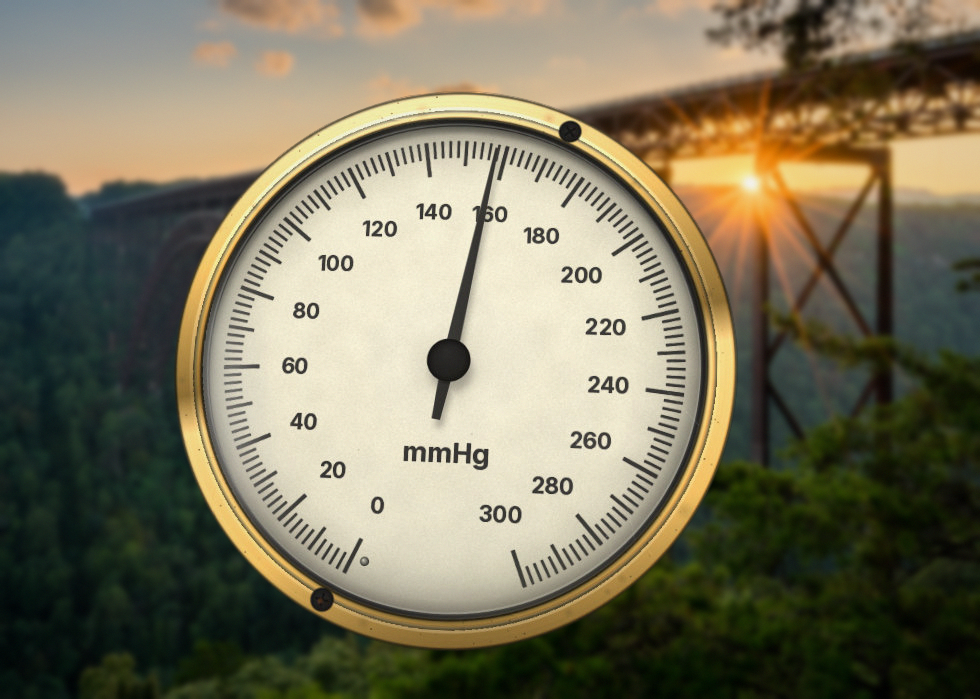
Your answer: {"value": 158, "unit": "mmHg"}
